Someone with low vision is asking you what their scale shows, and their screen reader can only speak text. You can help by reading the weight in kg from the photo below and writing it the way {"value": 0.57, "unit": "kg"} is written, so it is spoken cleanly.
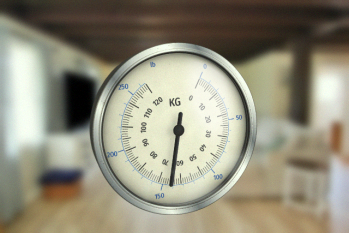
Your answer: {"value": 65, "unit": "kg"}
